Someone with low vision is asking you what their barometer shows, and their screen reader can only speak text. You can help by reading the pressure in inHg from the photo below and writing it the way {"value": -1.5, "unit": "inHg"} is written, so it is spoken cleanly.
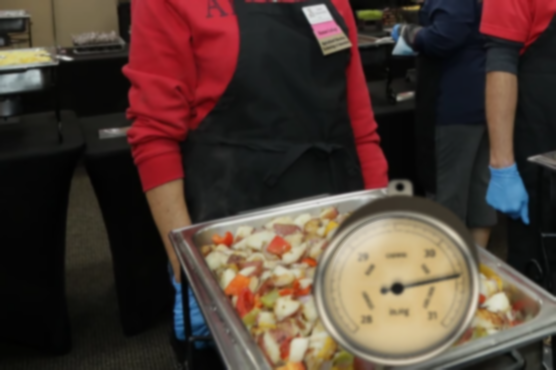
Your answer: {"value": 30.4, "unit": "inHg"}
